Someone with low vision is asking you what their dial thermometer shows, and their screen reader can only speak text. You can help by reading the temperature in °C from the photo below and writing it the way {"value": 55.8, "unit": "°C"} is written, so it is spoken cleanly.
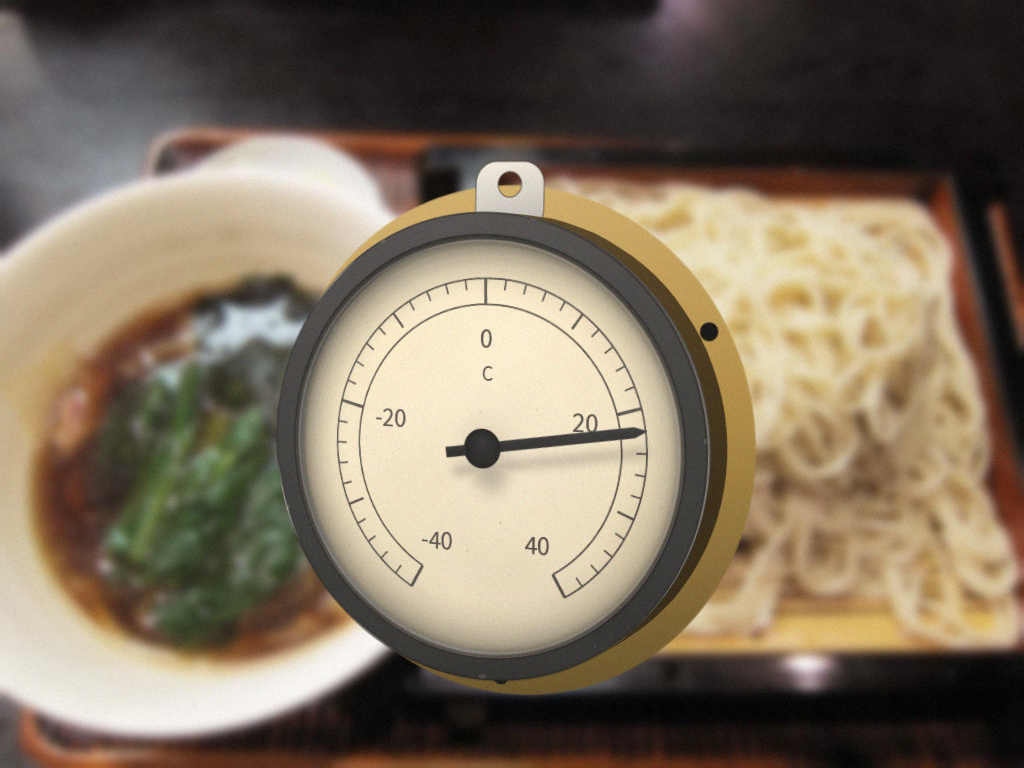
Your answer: {"value": 22, "unit": "°C"}
